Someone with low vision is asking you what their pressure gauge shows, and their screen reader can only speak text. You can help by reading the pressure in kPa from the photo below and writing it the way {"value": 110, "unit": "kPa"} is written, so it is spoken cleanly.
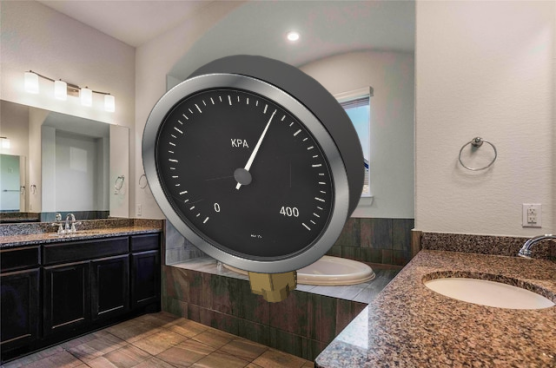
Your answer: {"value": 250, "unit": "kPa"}
